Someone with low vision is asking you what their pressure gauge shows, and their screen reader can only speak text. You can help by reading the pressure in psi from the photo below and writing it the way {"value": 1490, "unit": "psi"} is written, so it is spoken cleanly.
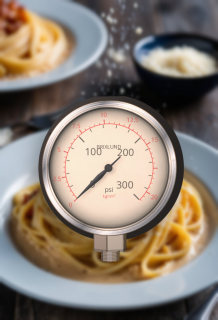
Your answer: {"value": 0, "unit": "psi"}
